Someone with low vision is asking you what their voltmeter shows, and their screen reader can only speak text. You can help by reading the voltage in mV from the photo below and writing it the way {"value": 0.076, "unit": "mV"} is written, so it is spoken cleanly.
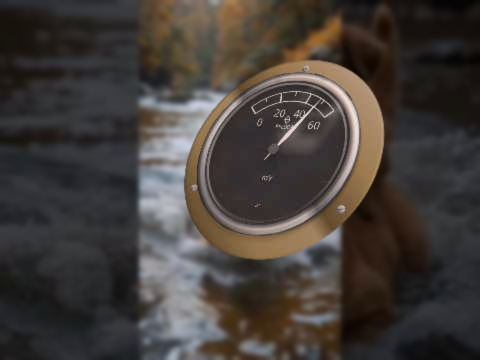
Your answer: {"value": 50, "unit": "mV"}
